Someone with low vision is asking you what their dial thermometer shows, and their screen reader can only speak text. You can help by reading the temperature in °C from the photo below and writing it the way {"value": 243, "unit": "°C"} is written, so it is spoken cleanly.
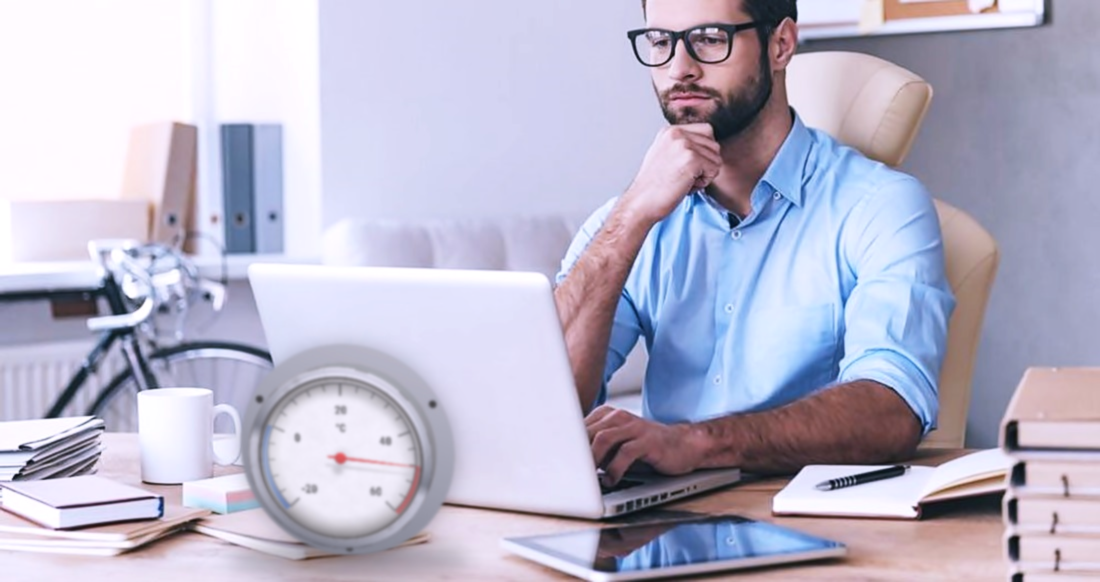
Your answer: {"value": 48, "unit": "°C"}
